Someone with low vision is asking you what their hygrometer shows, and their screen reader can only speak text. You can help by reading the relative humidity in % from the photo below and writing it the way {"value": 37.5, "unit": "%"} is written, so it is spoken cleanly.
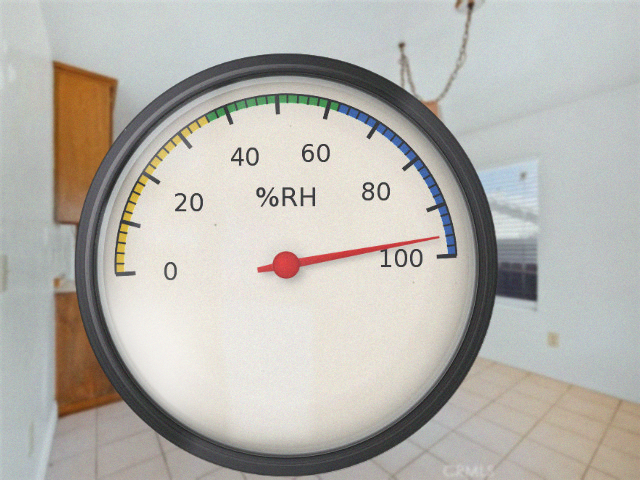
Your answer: {"value": 96, "unit": "%"}
